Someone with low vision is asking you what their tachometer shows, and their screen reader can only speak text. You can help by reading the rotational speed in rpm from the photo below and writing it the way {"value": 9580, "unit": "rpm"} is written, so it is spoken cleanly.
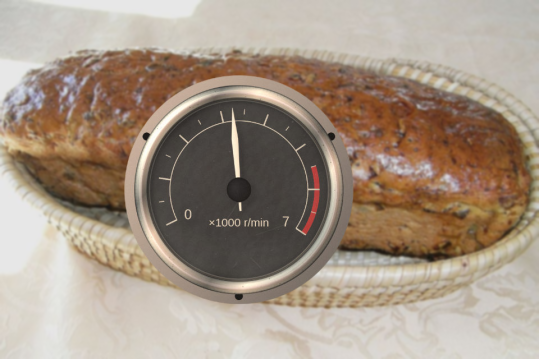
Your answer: {"value": 3250, "unit": "rpm"}
